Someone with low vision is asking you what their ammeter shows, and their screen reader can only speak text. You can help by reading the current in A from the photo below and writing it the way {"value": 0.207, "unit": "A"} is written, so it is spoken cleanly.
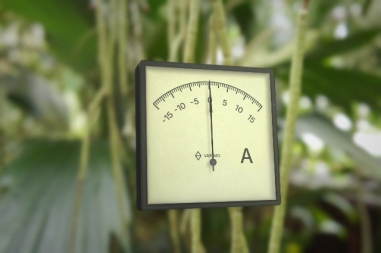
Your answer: {"value": 0, "unit": "A"}
